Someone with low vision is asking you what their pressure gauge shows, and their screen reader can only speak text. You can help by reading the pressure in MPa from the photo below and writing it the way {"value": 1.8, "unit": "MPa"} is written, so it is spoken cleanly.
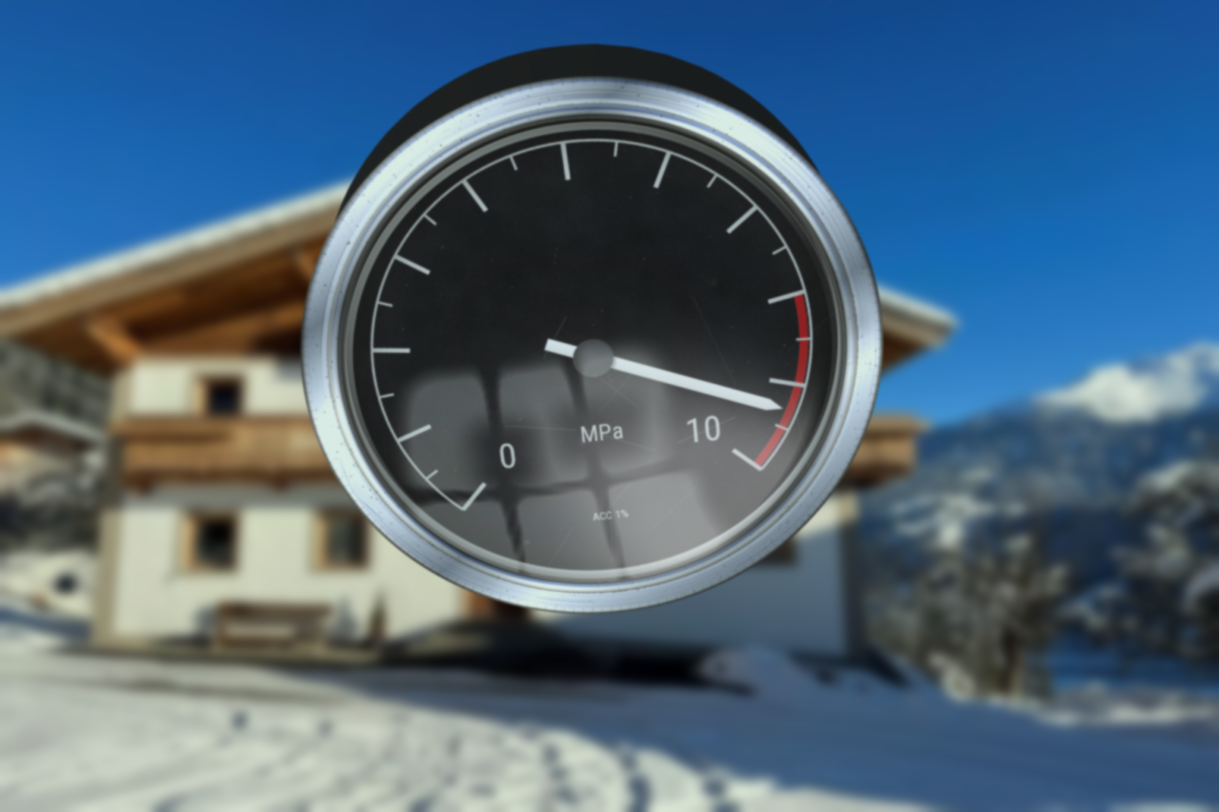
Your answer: {"value": 9.25, "unit": "MPa"}
